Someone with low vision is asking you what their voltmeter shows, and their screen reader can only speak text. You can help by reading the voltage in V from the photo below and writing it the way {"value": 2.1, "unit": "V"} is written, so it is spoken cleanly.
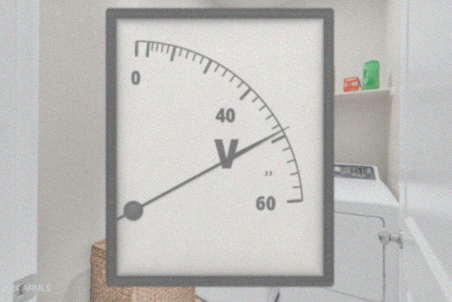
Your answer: {"value": 49, "unit": "V"}
